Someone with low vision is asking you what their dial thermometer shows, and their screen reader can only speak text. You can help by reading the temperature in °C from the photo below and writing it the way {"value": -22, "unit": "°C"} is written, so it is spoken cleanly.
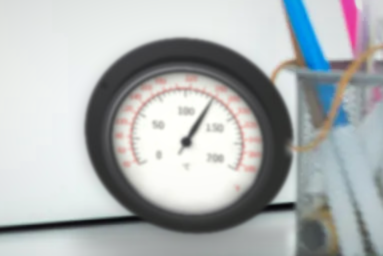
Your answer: {"value": 125, "unit": "°C"}
